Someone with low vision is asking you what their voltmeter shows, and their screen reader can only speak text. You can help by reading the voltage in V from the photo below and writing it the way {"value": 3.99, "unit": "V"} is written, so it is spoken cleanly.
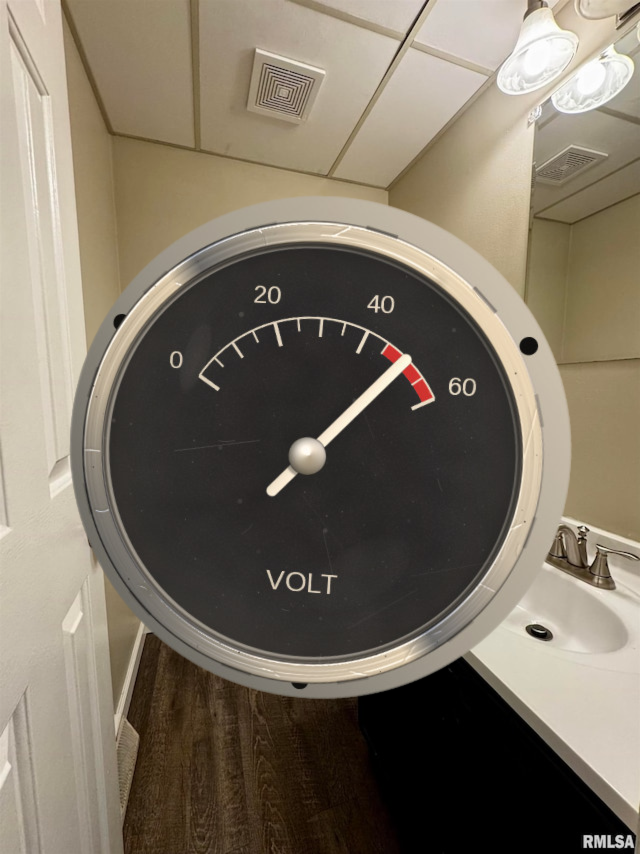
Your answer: {"value": 50, "unit": "V"}
